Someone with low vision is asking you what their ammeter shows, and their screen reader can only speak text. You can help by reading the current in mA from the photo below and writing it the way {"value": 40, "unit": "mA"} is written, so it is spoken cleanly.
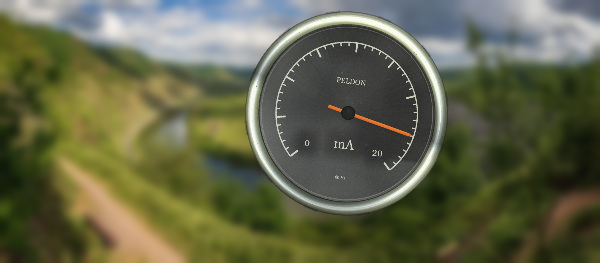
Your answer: {"value": 17.5, "unit": "mA"}
